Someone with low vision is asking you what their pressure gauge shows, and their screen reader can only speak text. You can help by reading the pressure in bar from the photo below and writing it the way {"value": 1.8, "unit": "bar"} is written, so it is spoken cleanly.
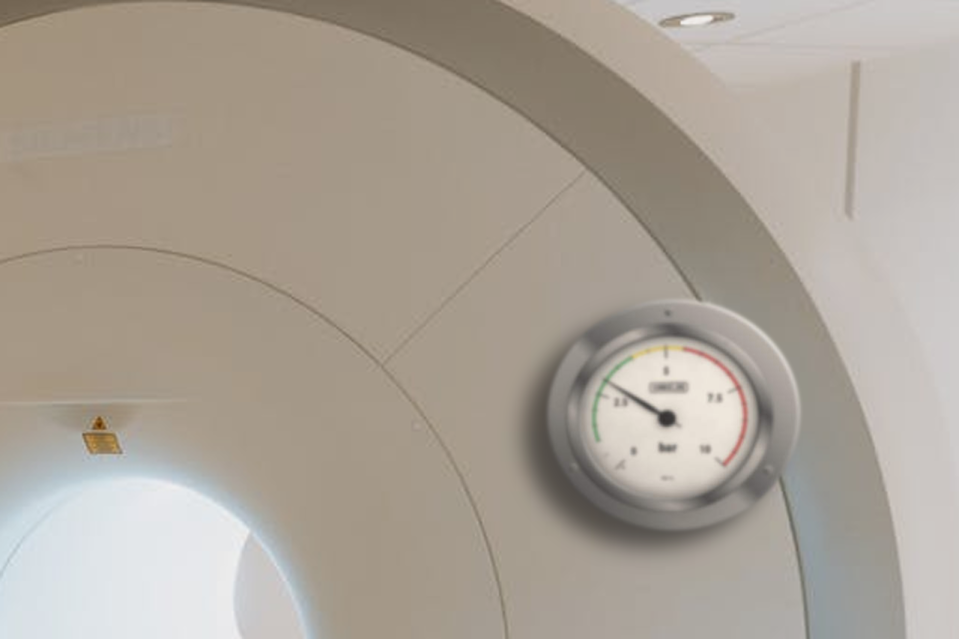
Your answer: {"value": 3, "unit": "bar"}
